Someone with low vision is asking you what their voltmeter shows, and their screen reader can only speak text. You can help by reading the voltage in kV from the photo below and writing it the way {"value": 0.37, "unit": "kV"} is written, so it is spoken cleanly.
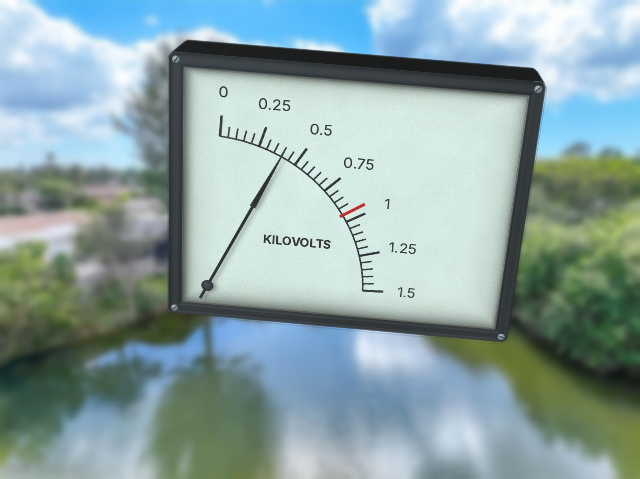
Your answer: {"value": 0.4, "unit": "kV"}
